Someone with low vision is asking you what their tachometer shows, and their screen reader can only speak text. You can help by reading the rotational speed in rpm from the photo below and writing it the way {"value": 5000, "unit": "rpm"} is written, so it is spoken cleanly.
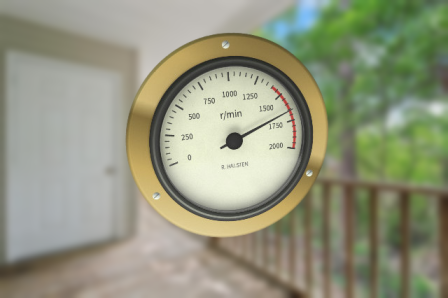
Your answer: {"value": 1650, "unit": "rpm"}
